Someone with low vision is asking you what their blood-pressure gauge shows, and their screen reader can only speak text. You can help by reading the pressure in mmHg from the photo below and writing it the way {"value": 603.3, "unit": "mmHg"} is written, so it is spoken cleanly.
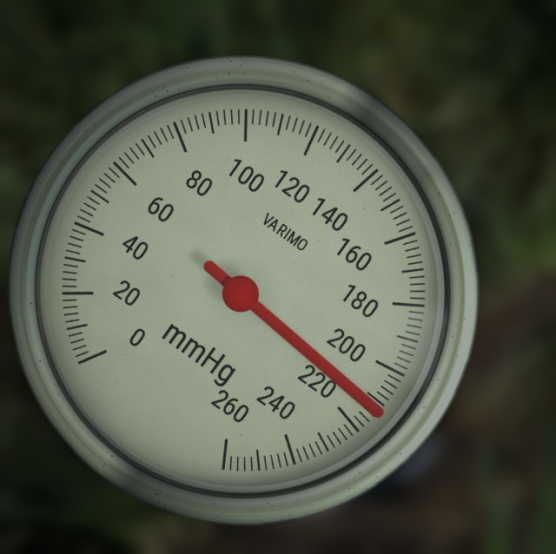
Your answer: {"value": 212, "unit": "mmHg"}
